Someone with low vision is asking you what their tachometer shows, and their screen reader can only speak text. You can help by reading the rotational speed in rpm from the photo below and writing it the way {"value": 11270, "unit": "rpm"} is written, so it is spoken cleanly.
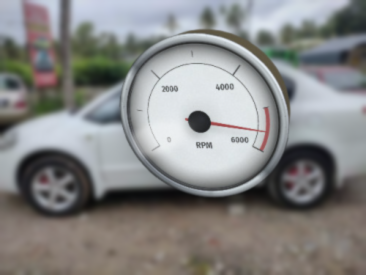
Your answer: {"value": 5500, "unit": "rpm"}
